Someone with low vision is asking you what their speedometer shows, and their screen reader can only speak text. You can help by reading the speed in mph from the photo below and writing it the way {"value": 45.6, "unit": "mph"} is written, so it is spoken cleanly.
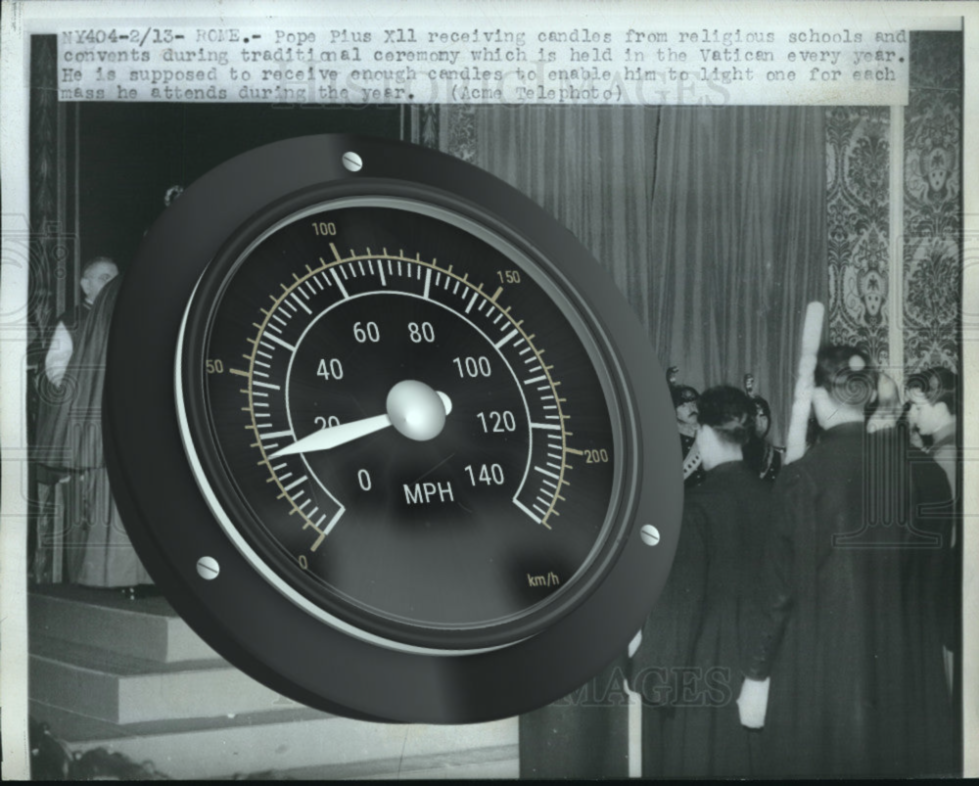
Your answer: {"value": 16, "unit": "mph"}
